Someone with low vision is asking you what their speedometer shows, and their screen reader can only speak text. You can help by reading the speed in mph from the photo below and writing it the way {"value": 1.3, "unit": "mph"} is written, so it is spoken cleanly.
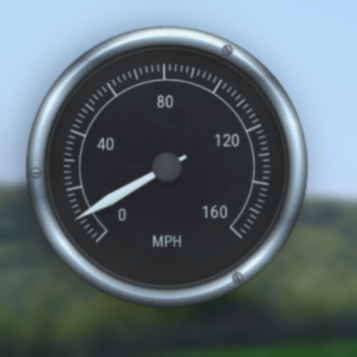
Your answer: {"value": 10, "unit": "mph"}
